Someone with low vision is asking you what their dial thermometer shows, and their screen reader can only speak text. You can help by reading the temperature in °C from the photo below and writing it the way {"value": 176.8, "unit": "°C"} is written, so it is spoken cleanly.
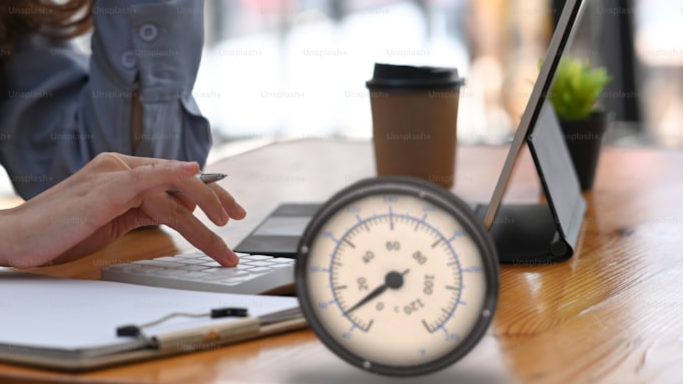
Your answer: {"value": 10, "unit": "°C"}
